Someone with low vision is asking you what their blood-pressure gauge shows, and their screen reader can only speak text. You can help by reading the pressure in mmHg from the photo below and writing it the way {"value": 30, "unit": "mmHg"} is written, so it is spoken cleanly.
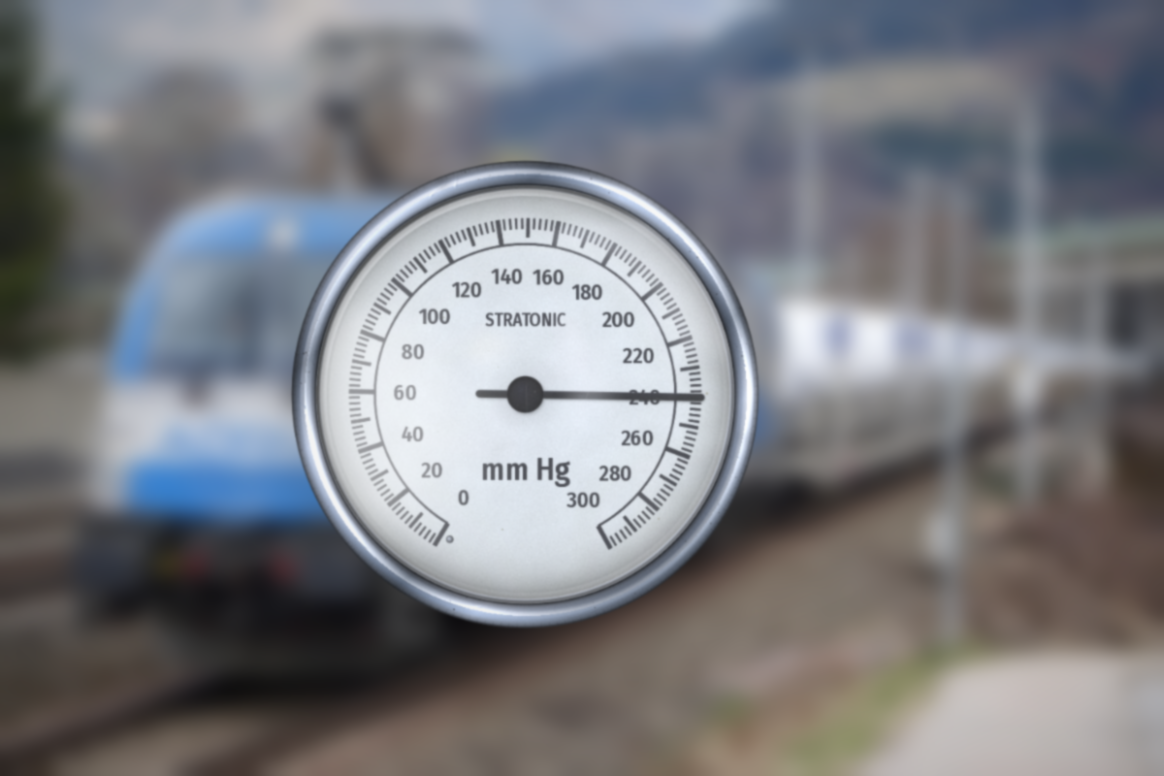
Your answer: {"value": 240, "unit": "mmHg"}
